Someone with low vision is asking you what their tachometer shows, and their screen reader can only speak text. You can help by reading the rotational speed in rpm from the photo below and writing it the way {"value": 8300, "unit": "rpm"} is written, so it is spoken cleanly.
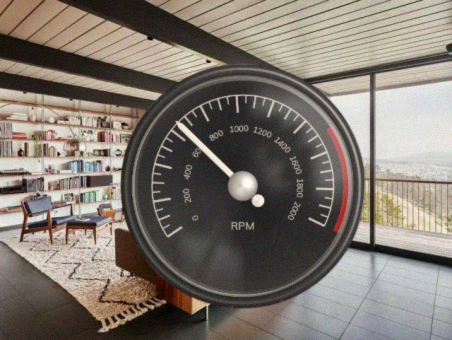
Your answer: {"value": 650, "unit": "rpm"}
